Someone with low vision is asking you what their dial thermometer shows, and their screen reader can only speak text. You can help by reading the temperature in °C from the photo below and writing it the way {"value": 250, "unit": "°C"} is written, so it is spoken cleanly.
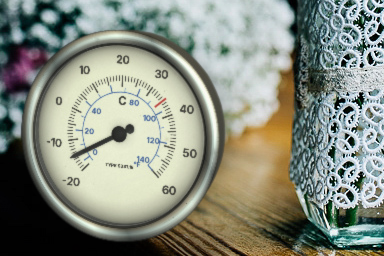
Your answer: {"value": -15, "unit": "°C"}
